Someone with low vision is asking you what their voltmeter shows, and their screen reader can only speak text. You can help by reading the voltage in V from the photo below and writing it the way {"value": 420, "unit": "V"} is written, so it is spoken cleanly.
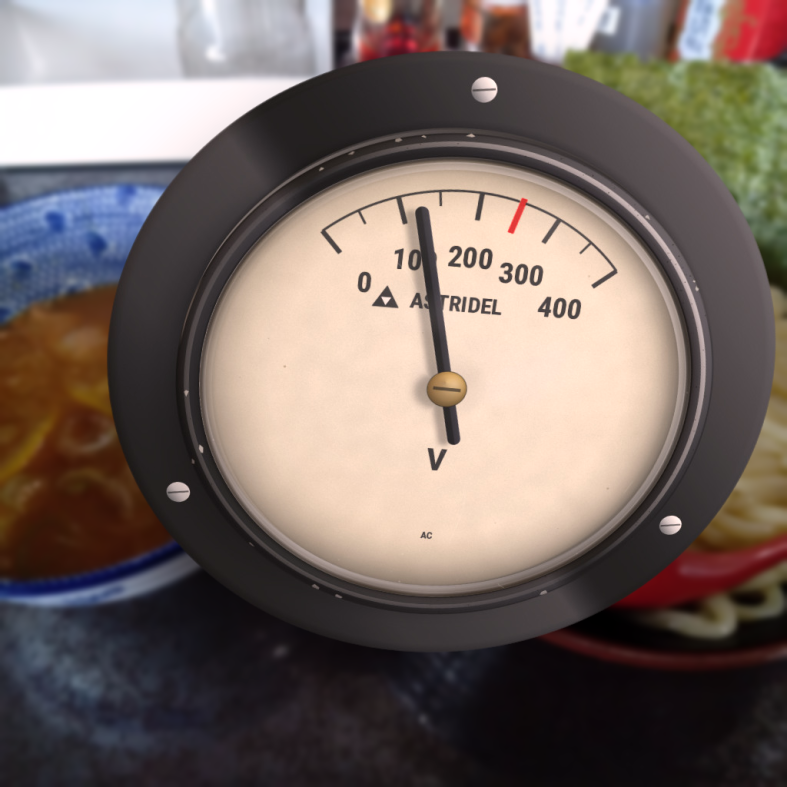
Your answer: {"value": 125, "unit": "V"}
